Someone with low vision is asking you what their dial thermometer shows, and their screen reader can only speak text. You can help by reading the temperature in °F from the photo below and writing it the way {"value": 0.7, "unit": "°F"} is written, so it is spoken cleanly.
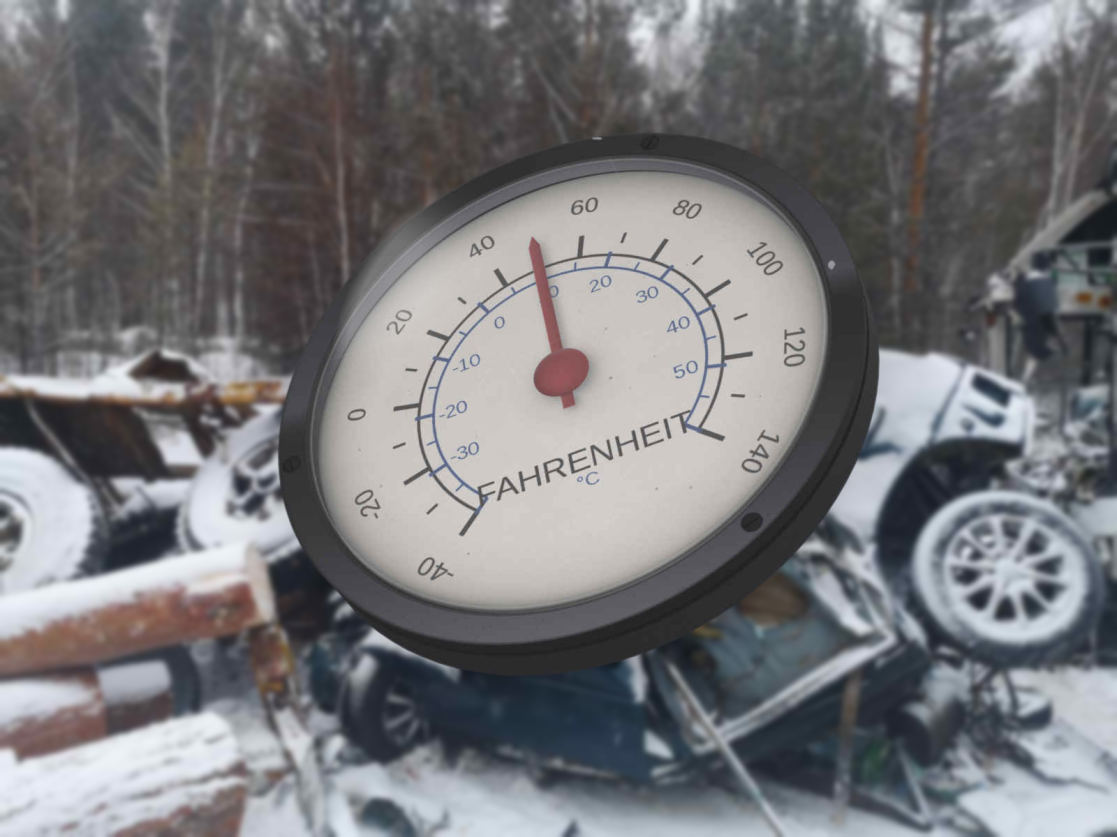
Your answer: {"value": 50, "unit": "°F"}
